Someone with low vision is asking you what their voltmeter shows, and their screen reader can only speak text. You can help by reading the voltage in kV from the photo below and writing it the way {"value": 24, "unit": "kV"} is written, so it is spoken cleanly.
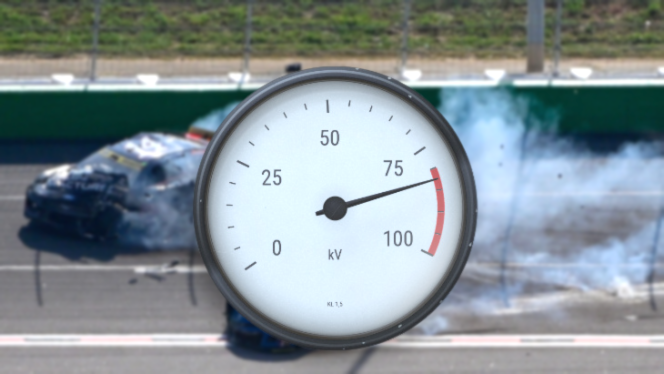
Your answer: {"value": 82.5, "unit": "kV"}
